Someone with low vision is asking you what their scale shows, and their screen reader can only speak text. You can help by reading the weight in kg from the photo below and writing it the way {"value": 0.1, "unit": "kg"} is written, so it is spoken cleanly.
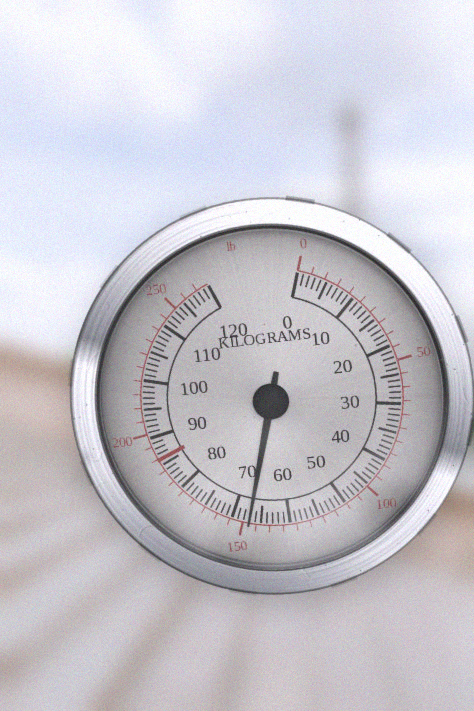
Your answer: {"value": 67, "unit": "kg"}
